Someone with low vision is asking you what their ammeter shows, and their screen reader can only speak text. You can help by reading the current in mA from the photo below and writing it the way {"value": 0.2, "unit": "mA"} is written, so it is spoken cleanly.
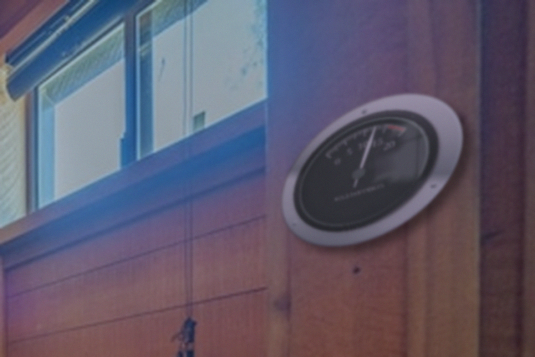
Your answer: {"value": 12.5, "unit": "mA"}
